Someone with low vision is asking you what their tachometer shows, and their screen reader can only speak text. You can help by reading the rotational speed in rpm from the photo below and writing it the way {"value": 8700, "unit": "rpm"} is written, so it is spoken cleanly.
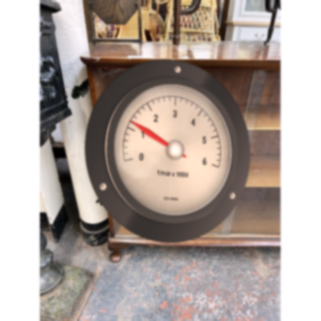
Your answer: {"value": 1200, "unit": "rpm"}
